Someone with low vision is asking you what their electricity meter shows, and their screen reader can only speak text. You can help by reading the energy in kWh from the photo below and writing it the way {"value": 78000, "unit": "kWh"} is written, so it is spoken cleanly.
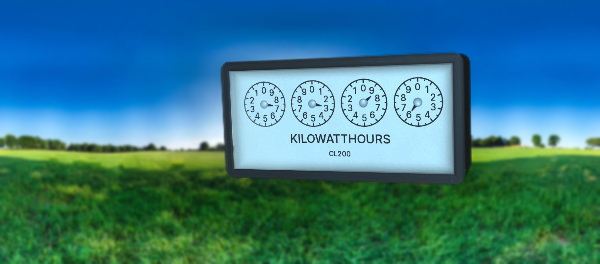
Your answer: {"value": 7286, "unit": "kWh"}
